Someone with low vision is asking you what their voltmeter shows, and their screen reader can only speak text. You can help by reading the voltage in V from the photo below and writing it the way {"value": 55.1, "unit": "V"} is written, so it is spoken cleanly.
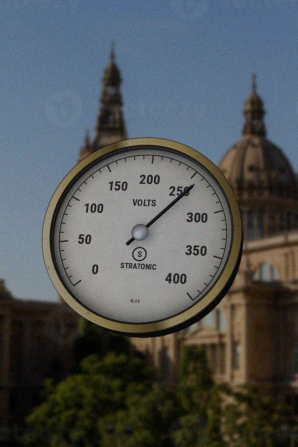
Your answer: {"value": 260, "unit": "V"}
